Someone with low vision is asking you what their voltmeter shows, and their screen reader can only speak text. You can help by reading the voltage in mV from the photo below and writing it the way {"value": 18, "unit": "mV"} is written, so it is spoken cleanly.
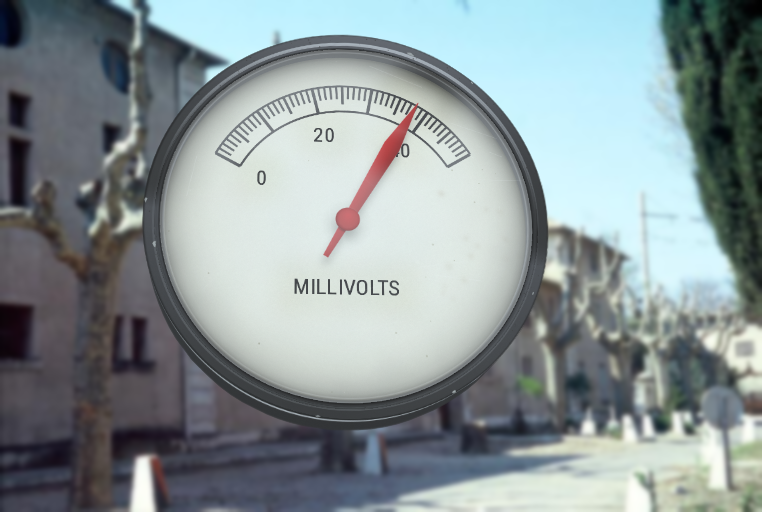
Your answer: {"value": 38, "unit": "mV"}
